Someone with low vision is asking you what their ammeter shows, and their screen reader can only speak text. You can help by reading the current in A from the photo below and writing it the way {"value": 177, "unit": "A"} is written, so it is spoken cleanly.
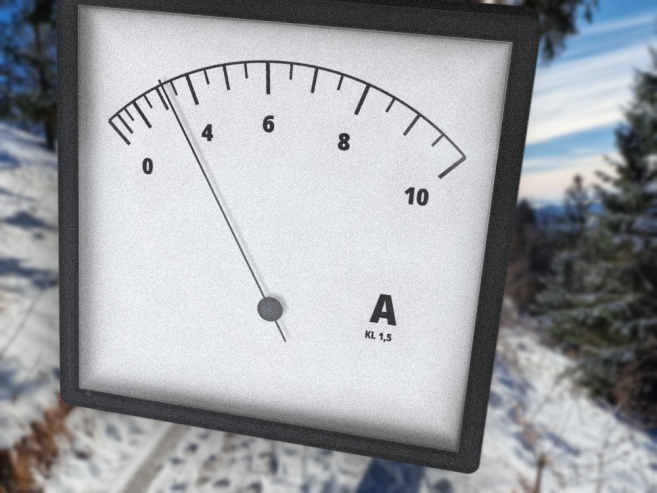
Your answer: {"value": 3.25, "unit": "A"}
